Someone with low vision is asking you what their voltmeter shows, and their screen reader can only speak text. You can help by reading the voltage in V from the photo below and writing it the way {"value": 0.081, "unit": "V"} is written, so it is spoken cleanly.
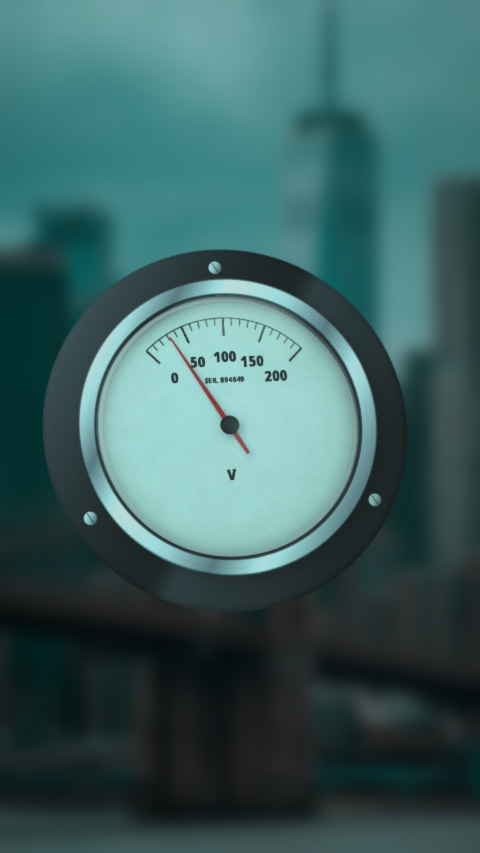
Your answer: {"value": 30, "unit": "V"}
